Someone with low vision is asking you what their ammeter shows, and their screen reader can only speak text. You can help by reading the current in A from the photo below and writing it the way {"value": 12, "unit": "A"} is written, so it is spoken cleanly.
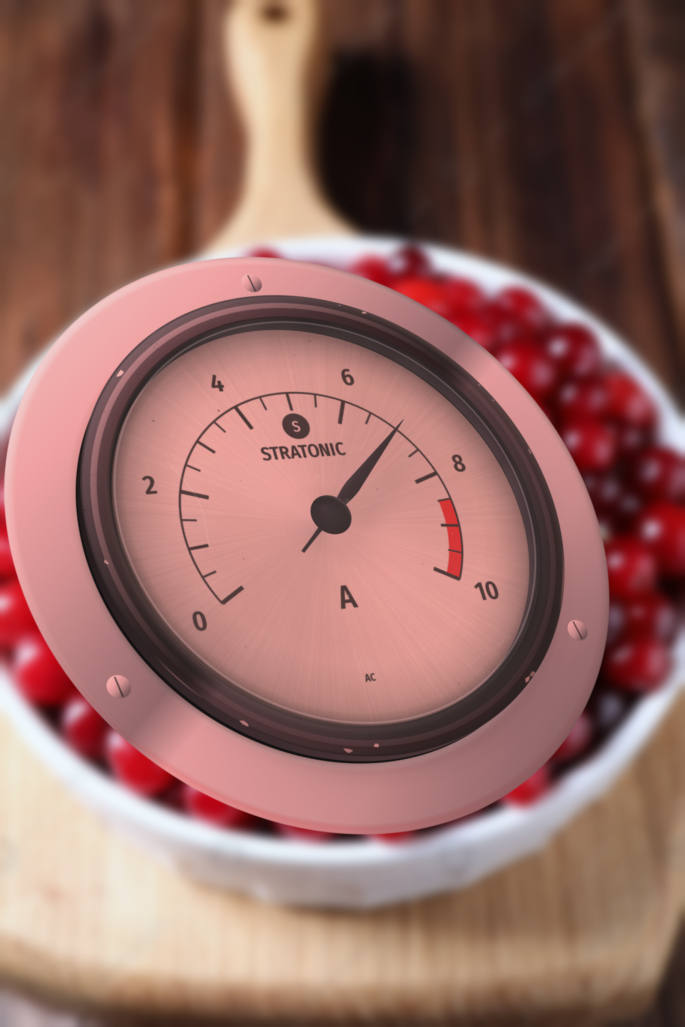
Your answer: {"value": 7, "unit": "A"}
